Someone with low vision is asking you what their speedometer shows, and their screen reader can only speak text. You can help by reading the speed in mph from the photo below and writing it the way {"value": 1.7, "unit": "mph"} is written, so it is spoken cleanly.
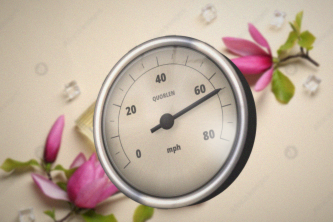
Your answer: {"value": 65, "unit": "mph"}
